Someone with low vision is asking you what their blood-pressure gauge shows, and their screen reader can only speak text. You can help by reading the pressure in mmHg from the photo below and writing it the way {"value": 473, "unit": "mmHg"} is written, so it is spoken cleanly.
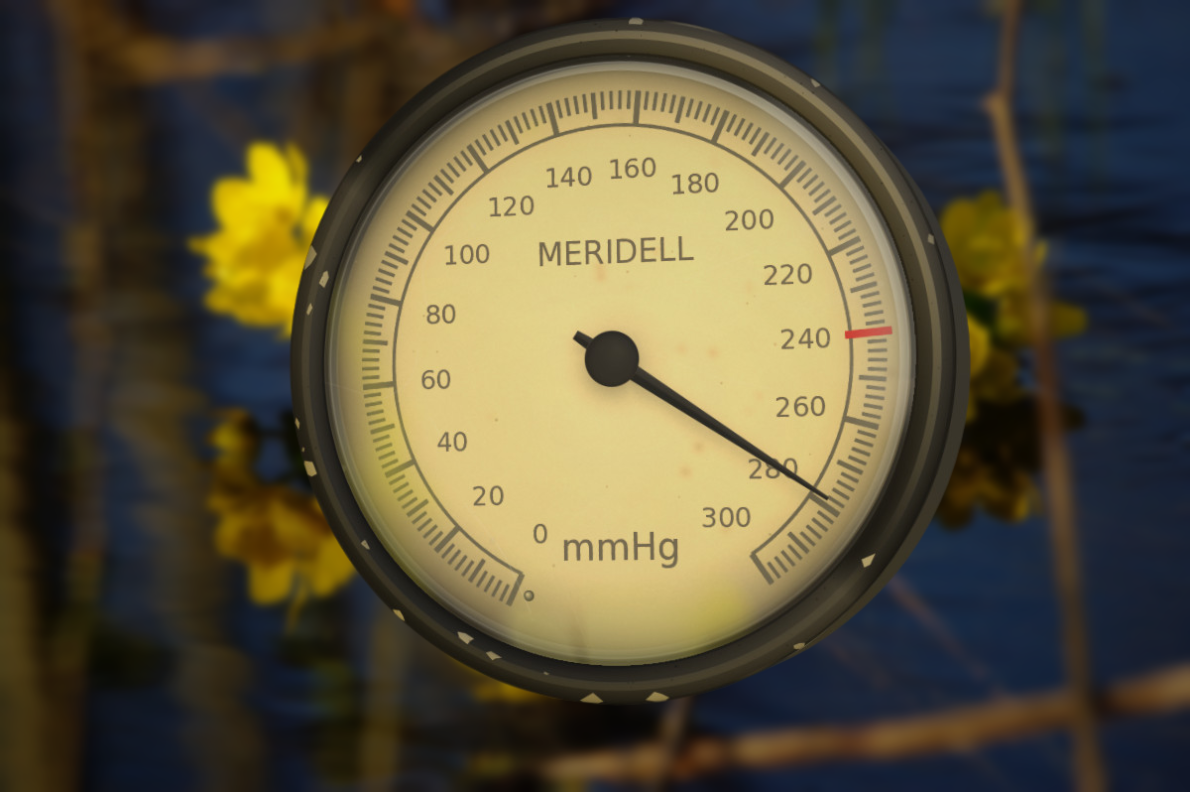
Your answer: {"value": 278, "unit": "mmHg"}
